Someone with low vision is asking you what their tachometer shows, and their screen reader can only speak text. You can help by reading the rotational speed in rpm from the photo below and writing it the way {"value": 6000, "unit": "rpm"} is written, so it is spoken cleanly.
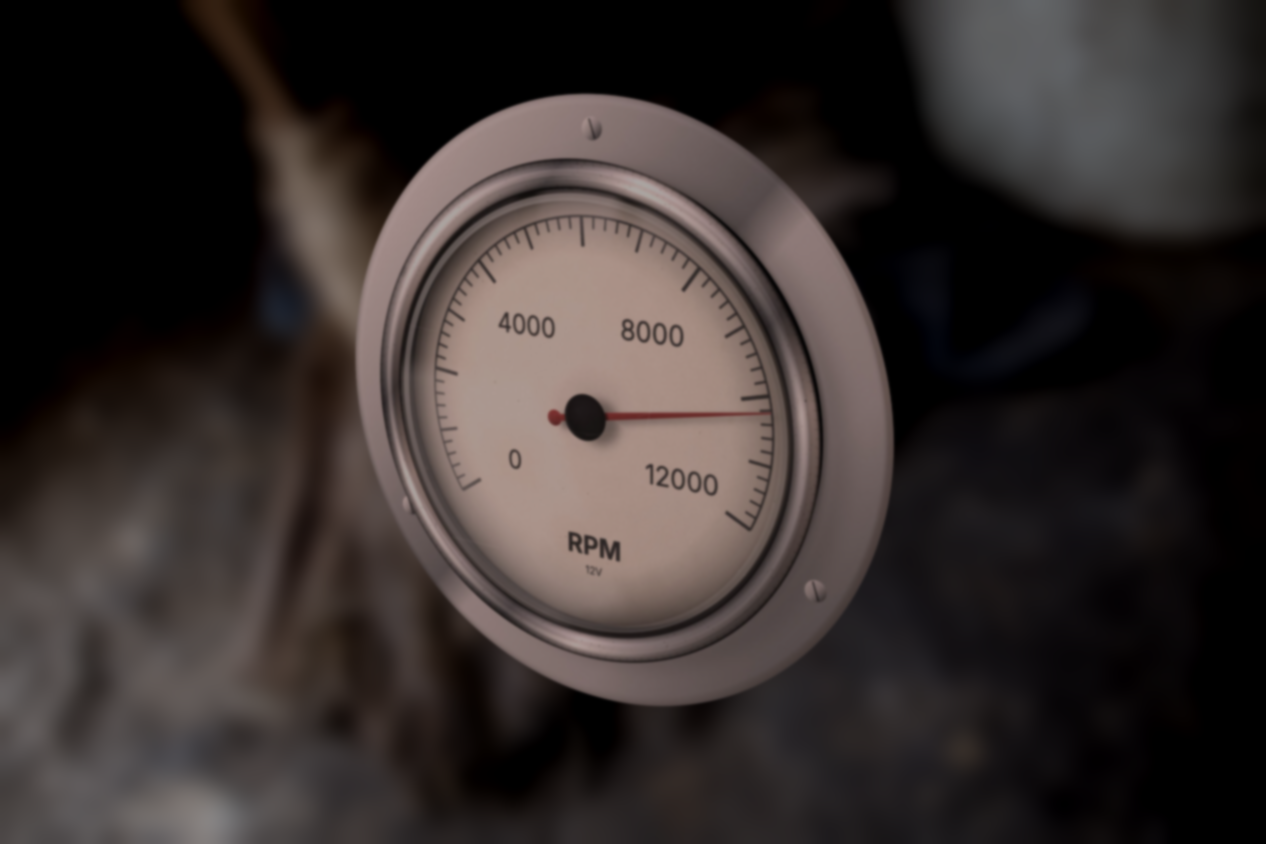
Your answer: {"value": 10200, "unit": "rpm"}
